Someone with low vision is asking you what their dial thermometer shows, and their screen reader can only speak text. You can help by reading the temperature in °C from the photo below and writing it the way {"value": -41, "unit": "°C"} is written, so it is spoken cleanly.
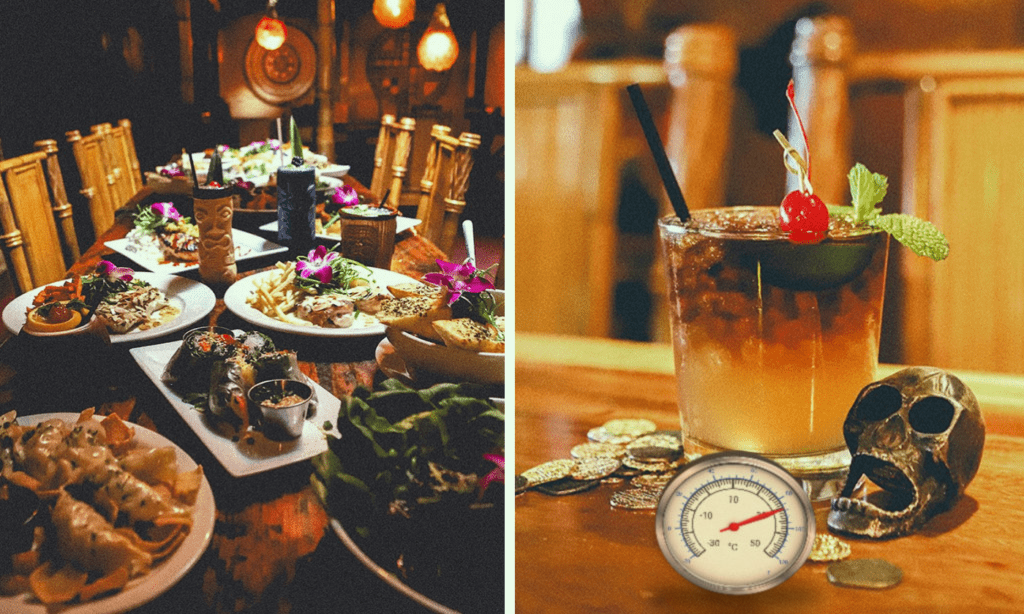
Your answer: {"value": 30, "unit": "°C"}
